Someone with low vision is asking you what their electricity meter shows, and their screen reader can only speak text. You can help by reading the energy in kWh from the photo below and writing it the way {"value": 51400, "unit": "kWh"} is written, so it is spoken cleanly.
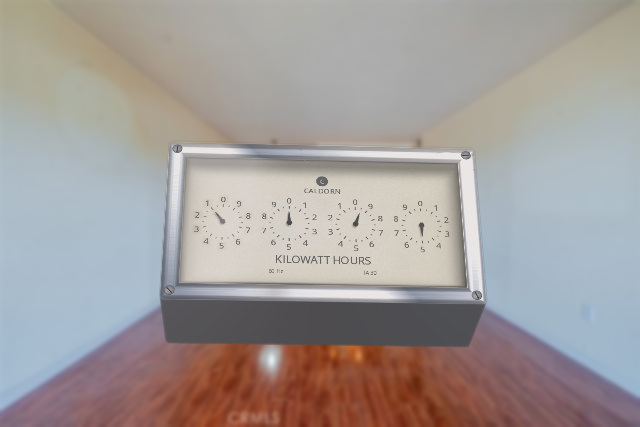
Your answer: {"value": 995, "unit": "kWh"}
